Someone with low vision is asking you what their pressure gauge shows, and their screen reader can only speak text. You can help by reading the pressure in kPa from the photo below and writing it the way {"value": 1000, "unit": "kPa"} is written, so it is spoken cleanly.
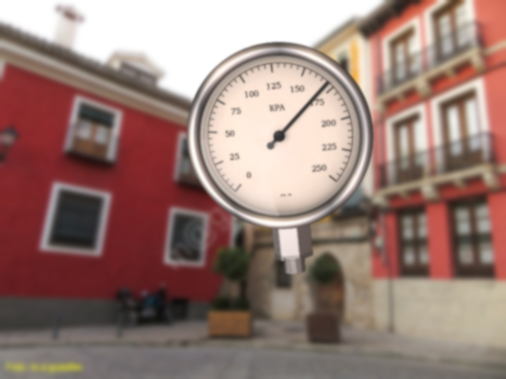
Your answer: {"value": 170, "unit": "kPa"}
